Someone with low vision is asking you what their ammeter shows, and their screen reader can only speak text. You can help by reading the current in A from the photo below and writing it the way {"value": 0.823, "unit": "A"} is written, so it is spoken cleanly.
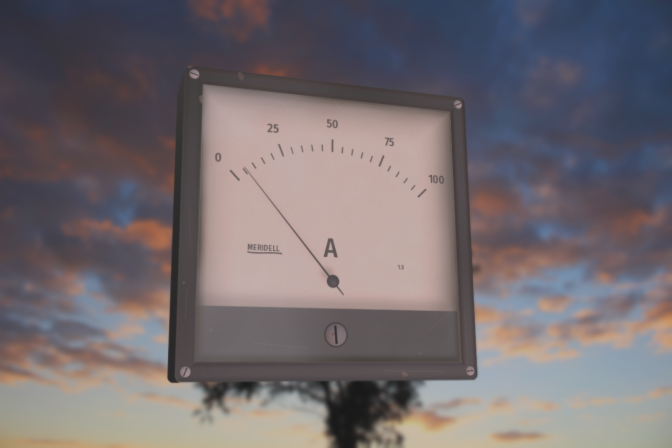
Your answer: {"value": 5, "unit": "A"}
